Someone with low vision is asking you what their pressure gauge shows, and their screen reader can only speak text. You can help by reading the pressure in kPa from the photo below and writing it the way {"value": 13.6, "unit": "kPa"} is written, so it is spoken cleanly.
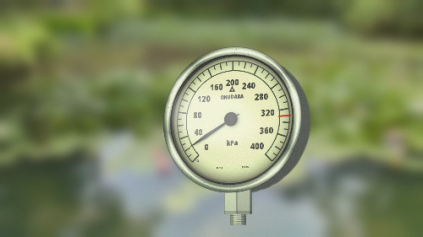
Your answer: {"value": 20, "unit": "kPa"}
